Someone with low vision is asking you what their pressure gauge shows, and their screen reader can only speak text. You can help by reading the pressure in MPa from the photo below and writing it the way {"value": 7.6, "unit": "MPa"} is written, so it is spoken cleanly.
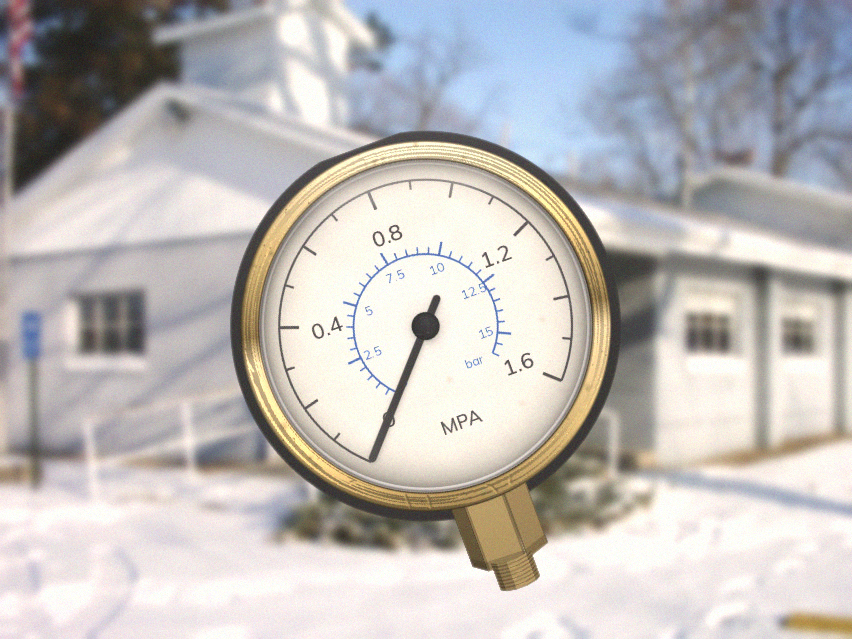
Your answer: {"value": 0, "unit": "MPa"}
